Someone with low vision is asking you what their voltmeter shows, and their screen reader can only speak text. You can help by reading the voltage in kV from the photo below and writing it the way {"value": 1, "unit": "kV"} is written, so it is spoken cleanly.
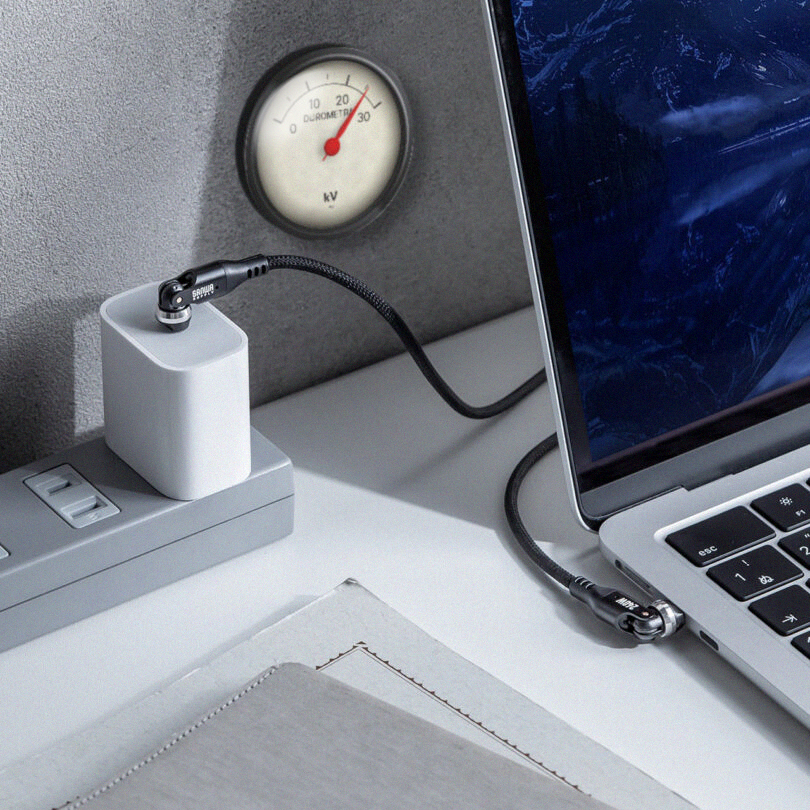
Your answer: {"value": 25, "unit": "kV"}
